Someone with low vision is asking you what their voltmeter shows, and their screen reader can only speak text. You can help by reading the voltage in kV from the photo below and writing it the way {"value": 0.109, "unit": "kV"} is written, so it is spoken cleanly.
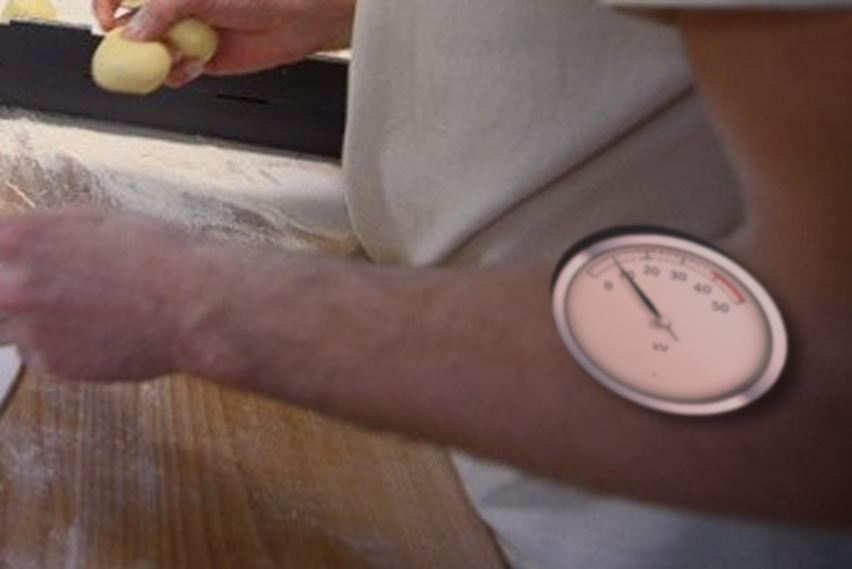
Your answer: {"value": 10, "unit": "kV"}
